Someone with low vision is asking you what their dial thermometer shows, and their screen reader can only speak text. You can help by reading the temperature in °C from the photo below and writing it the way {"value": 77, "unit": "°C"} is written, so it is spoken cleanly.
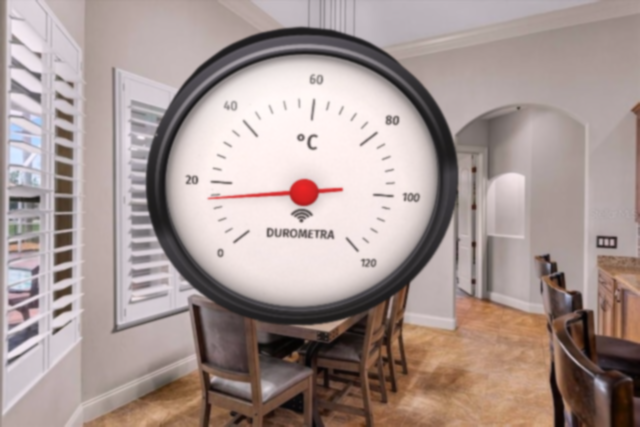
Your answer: {"value": 16, "unit": "°C"}
